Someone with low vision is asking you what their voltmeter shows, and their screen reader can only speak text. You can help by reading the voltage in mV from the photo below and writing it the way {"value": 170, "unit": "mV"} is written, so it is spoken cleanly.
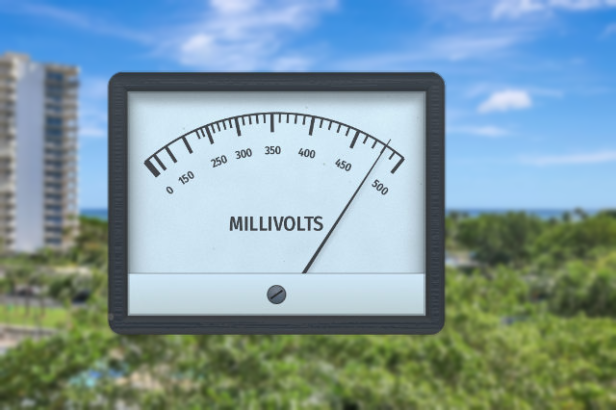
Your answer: {"value": 480, "unit": "mV"}
